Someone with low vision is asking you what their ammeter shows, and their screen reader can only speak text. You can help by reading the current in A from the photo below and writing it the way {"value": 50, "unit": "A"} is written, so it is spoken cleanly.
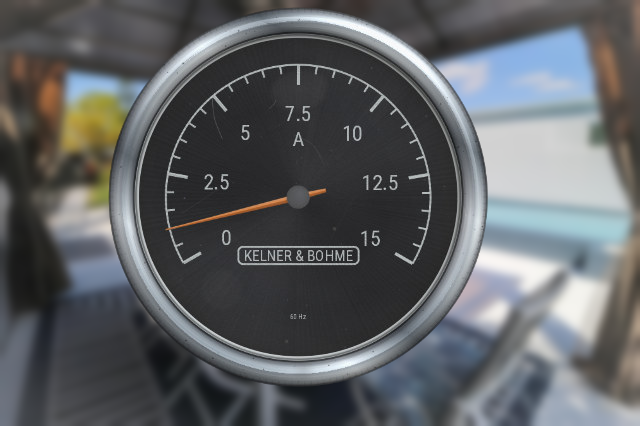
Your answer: {"value": 1, "unit": "A"}
